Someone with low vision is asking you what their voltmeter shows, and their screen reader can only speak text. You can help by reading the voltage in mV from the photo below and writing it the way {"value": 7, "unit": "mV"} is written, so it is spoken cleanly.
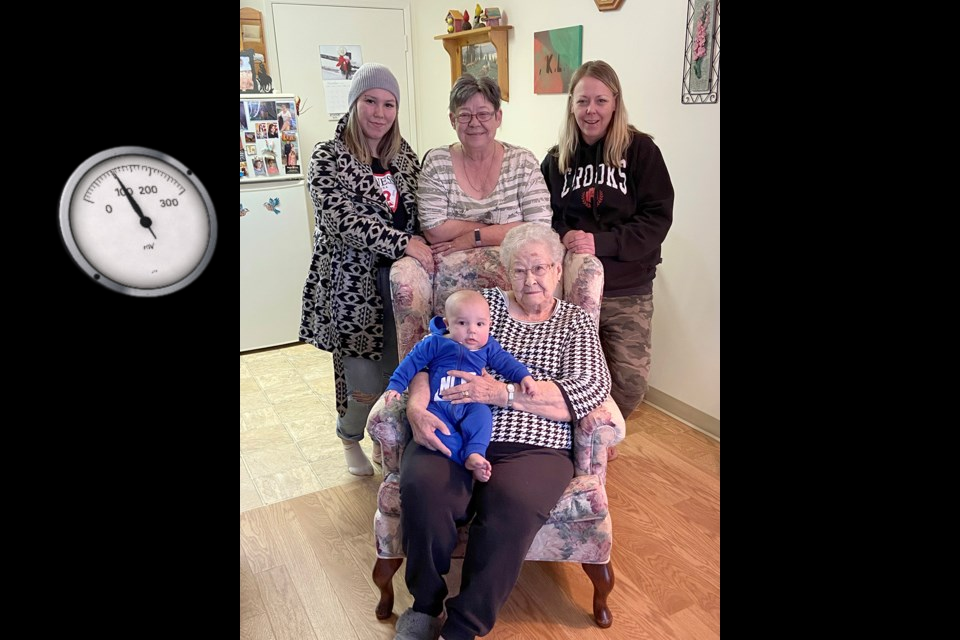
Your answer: {"value": 100, "unit": "mV"}
